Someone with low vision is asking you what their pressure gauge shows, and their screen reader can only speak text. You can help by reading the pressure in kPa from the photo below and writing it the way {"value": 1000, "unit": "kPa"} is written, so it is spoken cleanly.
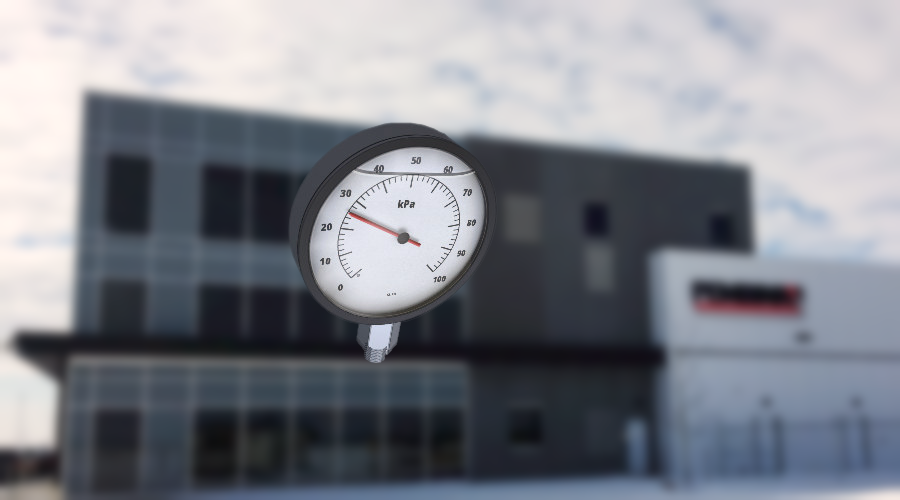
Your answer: {"value": 26, "unit": "kPa"}
